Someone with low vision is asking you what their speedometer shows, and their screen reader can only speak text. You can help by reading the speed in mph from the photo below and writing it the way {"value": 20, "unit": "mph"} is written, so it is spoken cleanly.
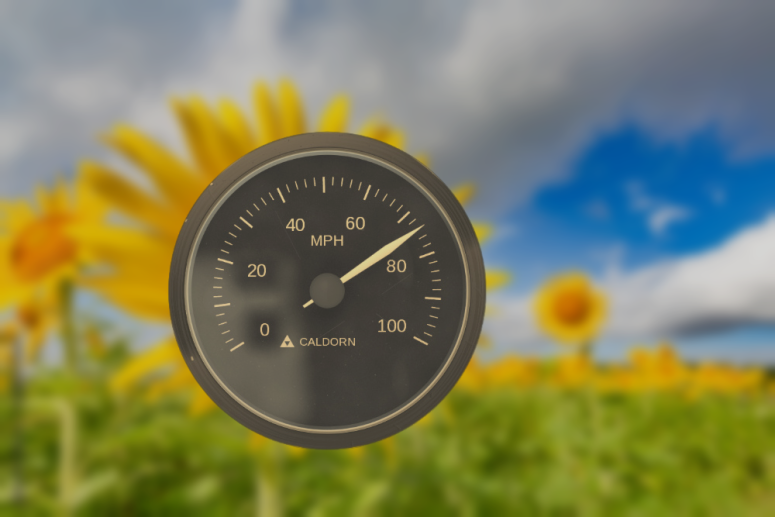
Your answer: {"value": 74, "unit": "mph"}
